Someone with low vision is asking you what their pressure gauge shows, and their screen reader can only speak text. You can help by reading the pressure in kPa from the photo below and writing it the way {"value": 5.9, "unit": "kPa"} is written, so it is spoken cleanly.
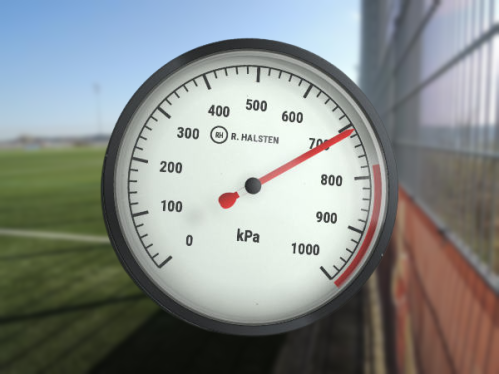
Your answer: {"value": 710, "unit": "kPa"}
